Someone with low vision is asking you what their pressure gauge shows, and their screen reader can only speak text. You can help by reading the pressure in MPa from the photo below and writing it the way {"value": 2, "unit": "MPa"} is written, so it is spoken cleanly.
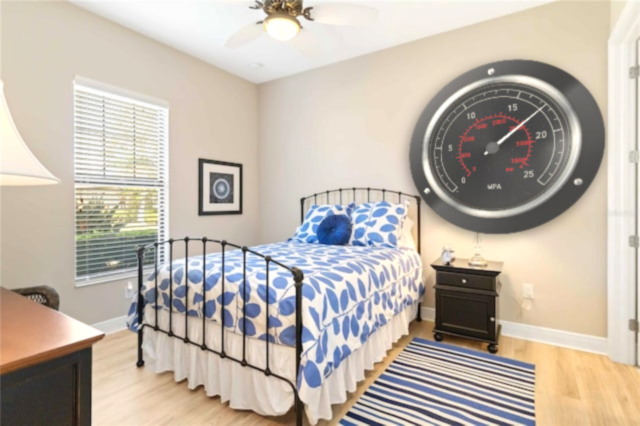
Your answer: {"value": 17.5, "unit": "MPa"}
